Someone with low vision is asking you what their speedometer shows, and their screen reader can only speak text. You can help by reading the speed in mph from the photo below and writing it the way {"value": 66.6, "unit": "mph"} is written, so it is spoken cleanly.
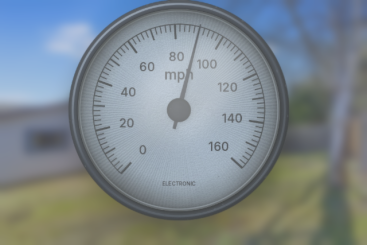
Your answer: {"value": 90, "unit": "mph"}
